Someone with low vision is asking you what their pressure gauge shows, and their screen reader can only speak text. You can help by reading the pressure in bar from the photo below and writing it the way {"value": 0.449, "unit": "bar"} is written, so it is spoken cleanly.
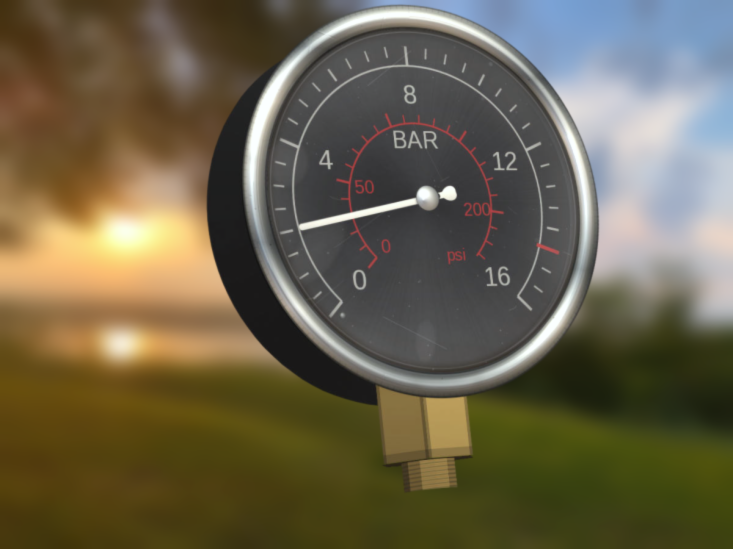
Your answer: {"value": 2, "unit": "bar"}
